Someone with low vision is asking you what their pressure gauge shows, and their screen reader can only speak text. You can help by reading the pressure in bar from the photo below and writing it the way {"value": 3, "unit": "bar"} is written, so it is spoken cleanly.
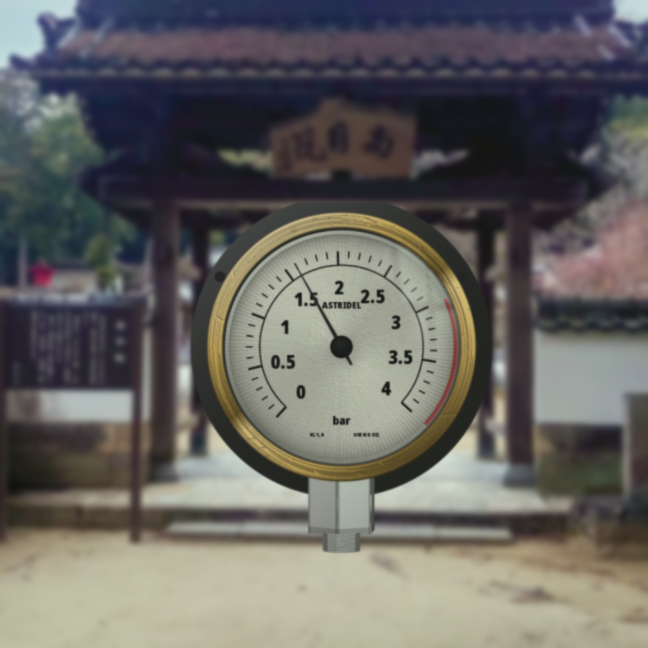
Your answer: {"value": 1.6, "unit": "bar"}
